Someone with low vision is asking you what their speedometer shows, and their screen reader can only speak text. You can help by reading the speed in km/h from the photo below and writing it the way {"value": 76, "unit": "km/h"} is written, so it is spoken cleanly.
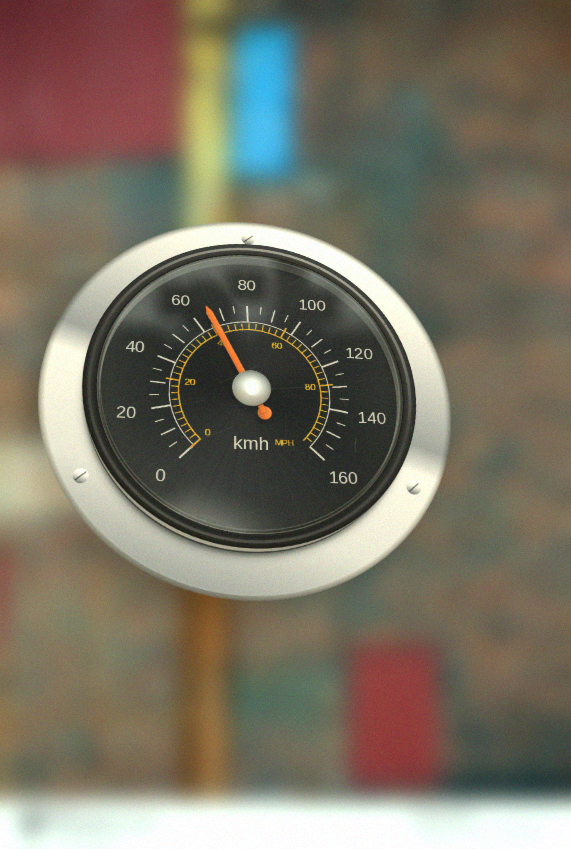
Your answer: {"value": 65, "unit": "km/h"}
